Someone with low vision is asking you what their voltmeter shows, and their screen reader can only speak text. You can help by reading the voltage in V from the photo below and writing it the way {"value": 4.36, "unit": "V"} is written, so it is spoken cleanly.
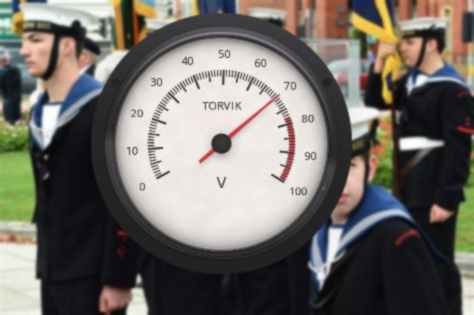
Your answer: {"value": 70, "unit": "V"}
